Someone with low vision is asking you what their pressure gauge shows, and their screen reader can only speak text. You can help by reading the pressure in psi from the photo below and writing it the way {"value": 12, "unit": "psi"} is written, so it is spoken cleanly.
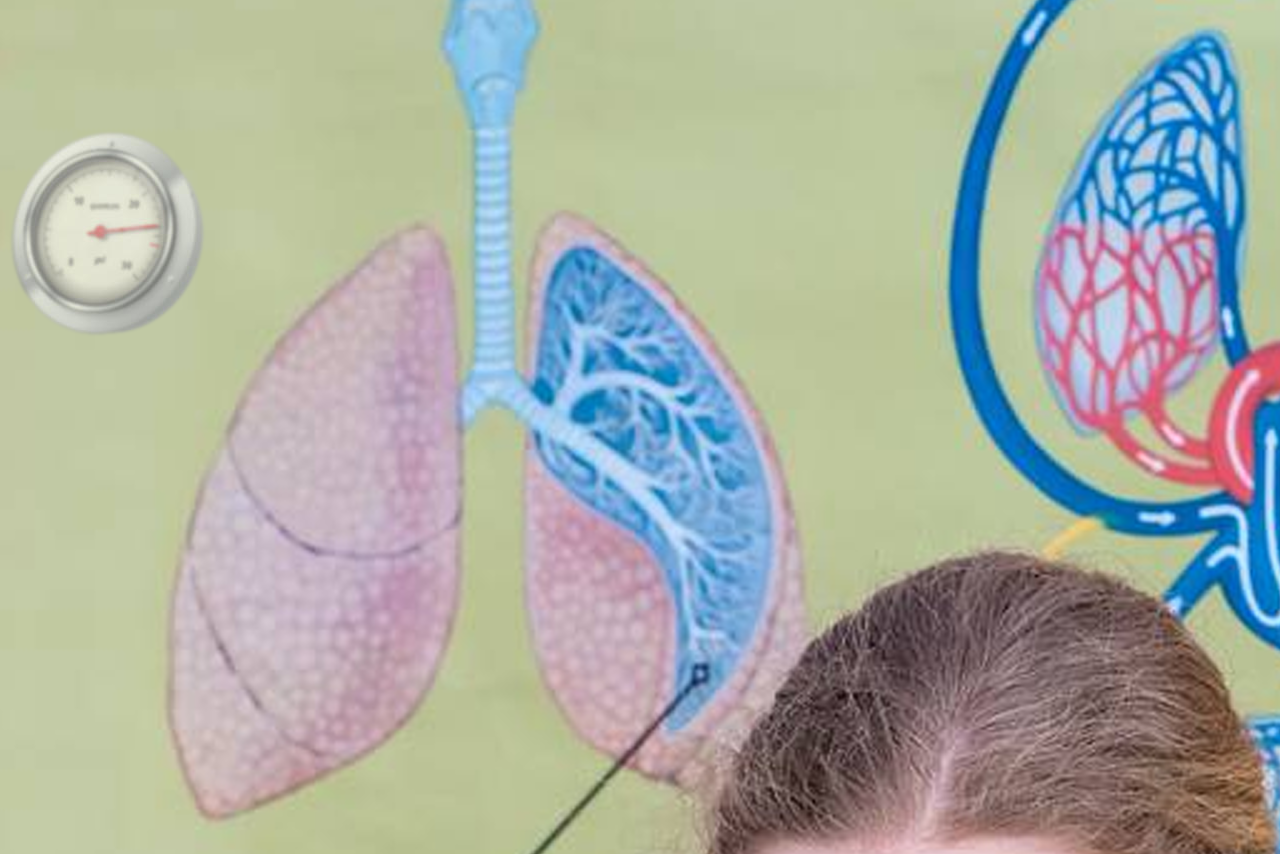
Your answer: {"value": 24, "unit": "psi"}
